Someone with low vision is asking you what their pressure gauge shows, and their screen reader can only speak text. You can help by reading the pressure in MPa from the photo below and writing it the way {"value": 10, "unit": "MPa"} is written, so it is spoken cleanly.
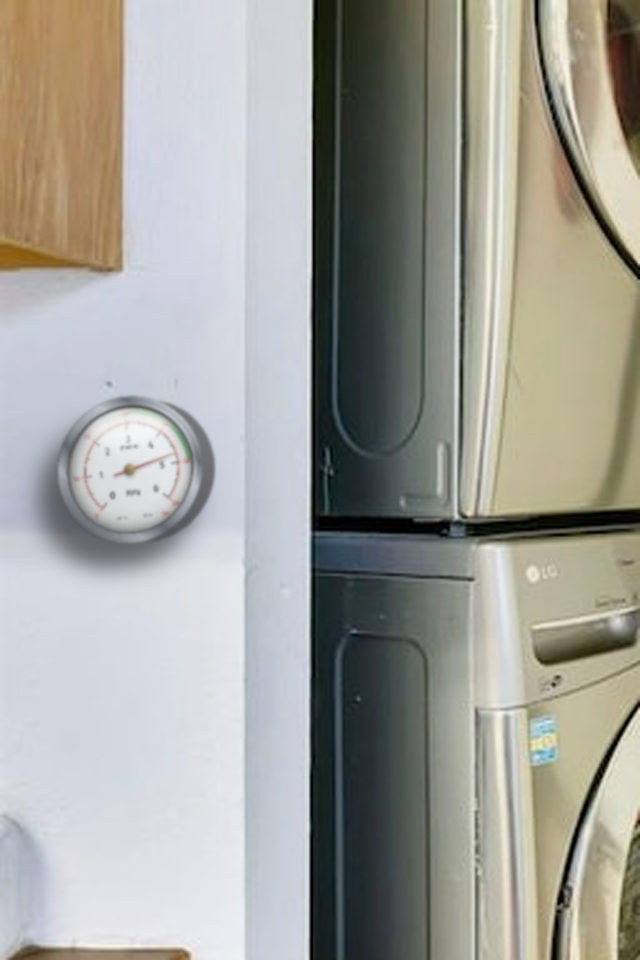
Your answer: {"value": 4.75, "unit": "MPa"}
